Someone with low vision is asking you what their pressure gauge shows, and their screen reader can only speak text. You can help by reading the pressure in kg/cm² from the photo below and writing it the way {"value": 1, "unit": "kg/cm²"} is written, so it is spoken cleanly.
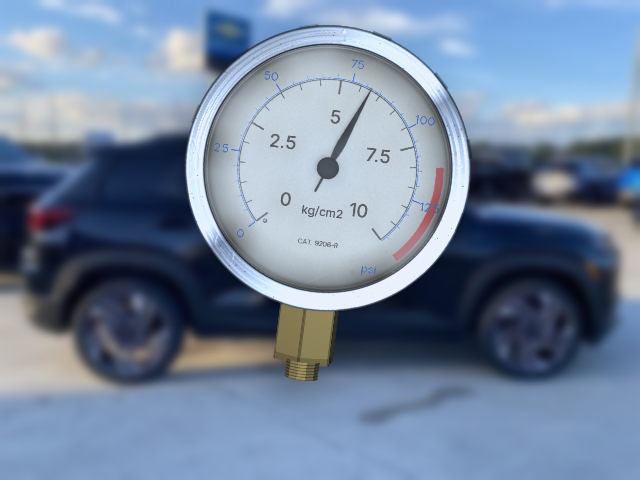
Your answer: {"value": 5.75, "unit": "kg/cm²"}
